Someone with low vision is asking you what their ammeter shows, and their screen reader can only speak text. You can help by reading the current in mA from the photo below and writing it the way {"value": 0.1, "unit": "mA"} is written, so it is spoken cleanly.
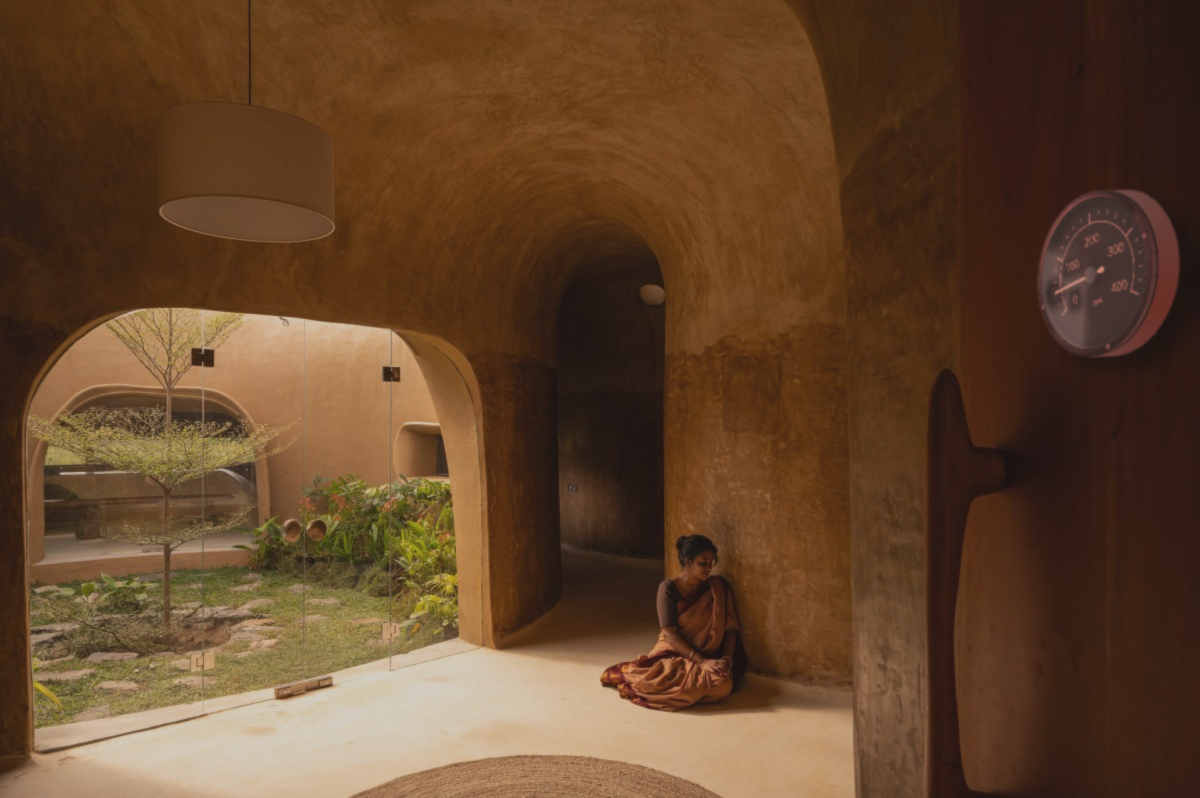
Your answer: {"value": 40, "unit": "mA"}
